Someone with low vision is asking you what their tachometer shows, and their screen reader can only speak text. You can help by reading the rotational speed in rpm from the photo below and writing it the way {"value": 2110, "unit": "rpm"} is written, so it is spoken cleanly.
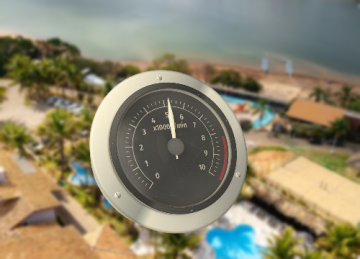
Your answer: {"value": 5200, "unit": "rpm"}
